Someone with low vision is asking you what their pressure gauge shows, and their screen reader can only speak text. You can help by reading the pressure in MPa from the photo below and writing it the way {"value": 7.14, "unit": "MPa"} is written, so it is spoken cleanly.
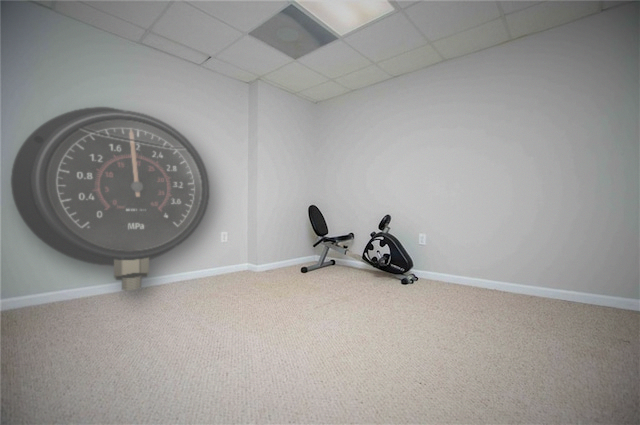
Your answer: {"value": 1.9, "unit": "MPa"}
